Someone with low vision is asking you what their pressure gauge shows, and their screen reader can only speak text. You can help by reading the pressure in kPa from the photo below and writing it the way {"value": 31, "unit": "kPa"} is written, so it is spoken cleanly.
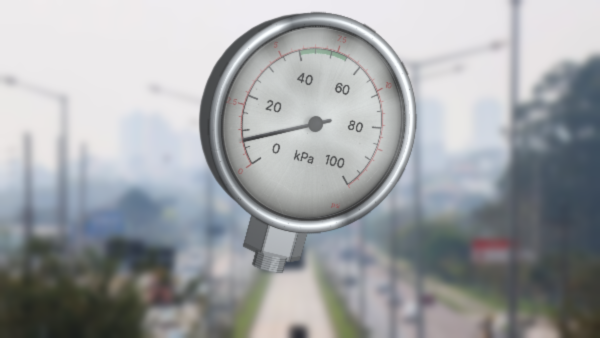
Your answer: {"value": 7.5, "unit": "kPa"}
